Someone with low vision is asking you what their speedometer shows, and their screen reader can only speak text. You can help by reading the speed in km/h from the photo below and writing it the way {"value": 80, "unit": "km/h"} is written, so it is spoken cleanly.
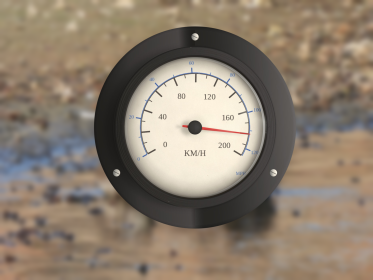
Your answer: {"value": 180, "unit": "km/h"}
